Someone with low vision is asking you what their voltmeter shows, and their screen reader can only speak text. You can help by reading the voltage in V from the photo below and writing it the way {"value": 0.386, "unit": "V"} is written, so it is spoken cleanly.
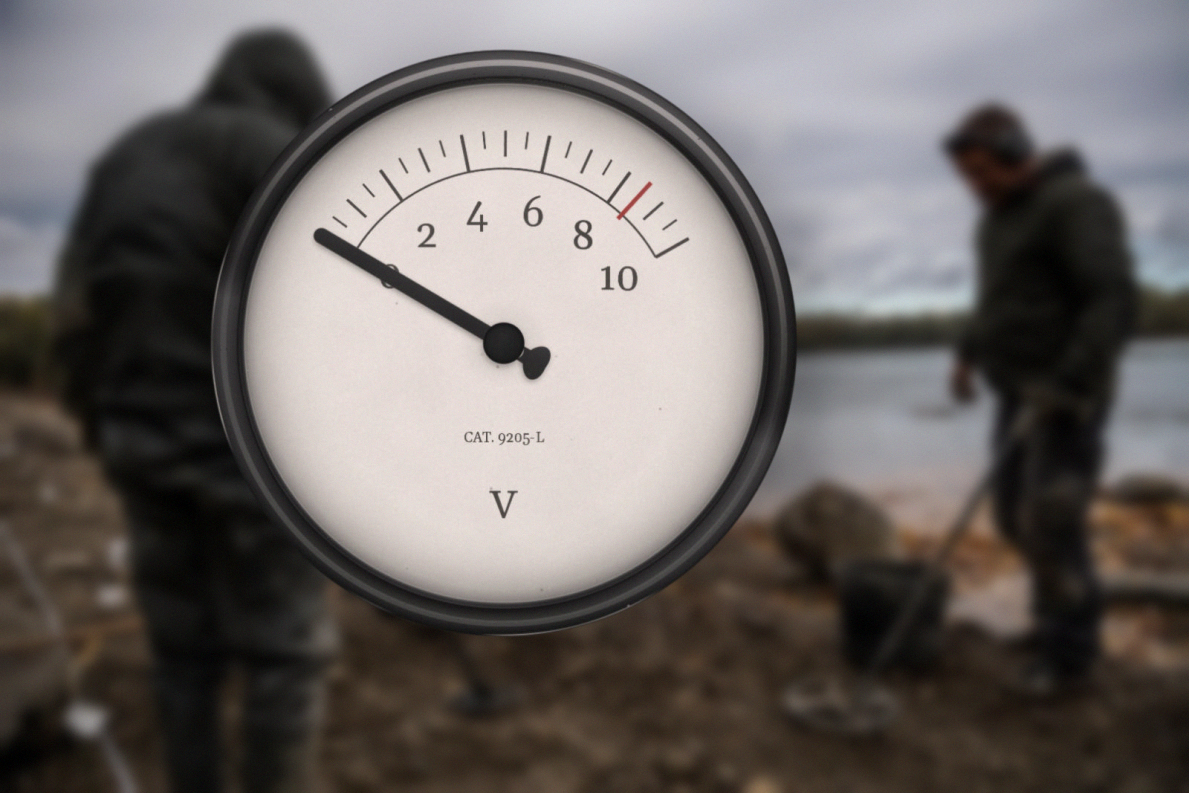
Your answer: {"value": 0, "unit": "V"}
